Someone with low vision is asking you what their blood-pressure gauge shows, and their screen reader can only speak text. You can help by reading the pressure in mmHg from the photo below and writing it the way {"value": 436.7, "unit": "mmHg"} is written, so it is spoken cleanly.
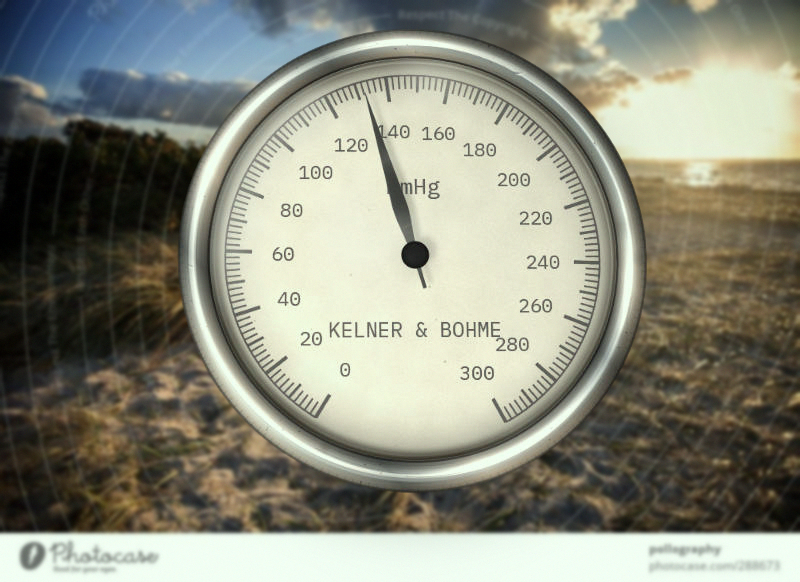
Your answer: {"value": 132, "unit": "mmHg"}
